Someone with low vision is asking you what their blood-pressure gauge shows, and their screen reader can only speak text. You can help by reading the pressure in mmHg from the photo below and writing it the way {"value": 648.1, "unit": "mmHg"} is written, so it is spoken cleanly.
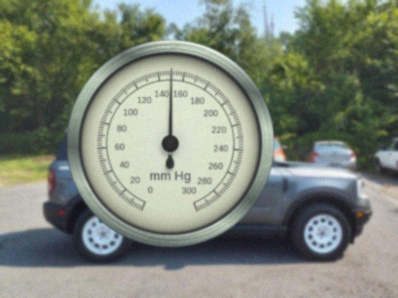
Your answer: {"value": 150, "unit": "mmHg"}
